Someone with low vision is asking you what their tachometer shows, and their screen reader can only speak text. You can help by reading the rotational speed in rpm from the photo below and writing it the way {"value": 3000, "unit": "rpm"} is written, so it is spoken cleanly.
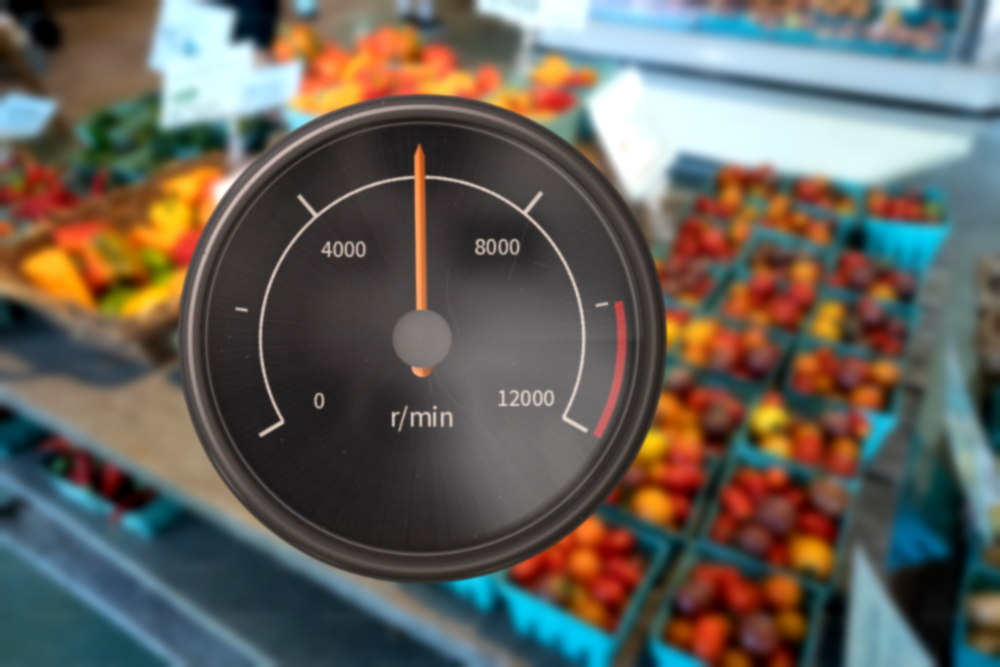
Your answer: {"value": 6000, "unit": "rpm"}
